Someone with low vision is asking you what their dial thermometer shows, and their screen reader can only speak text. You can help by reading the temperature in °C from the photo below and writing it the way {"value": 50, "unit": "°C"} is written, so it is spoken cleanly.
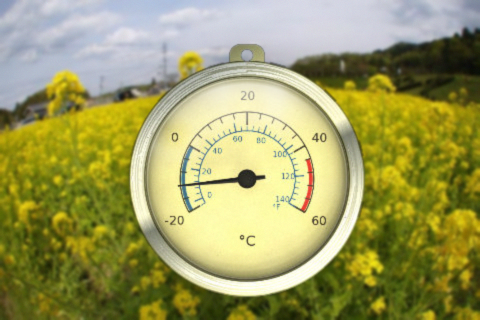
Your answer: {"value": -12, "unit": "°C"}
